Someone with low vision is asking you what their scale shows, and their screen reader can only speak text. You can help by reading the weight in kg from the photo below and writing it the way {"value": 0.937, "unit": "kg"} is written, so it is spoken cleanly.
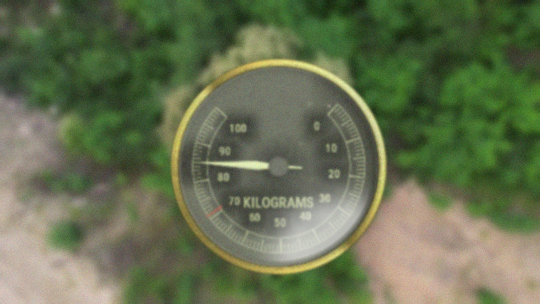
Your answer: {"value": 85, "unit": "kg"}
